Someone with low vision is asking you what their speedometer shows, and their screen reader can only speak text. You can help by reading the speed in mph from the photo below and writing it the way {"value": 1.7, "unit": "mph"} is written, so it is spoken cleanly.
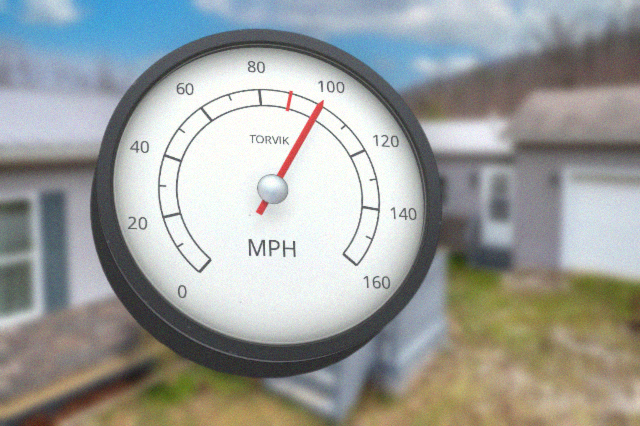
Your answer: {"value": 100, "unit": "mph"}
